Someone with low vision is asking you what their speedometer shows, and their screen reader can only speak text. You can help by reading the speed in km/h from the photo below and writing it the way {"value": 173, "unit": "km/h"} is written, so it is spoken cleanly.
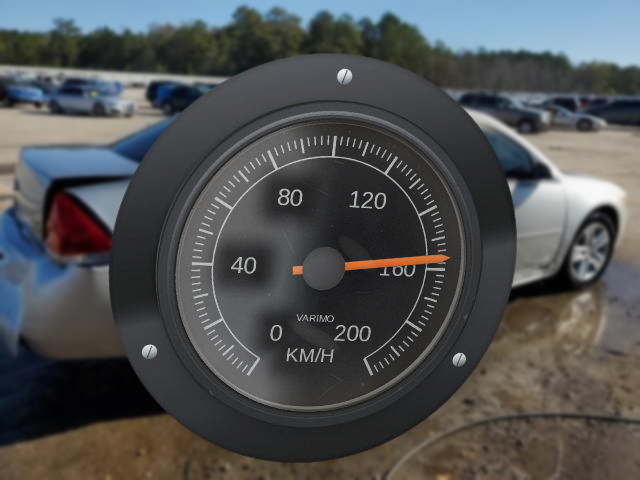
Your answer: {"value": 156, "unit": "km/h"}
